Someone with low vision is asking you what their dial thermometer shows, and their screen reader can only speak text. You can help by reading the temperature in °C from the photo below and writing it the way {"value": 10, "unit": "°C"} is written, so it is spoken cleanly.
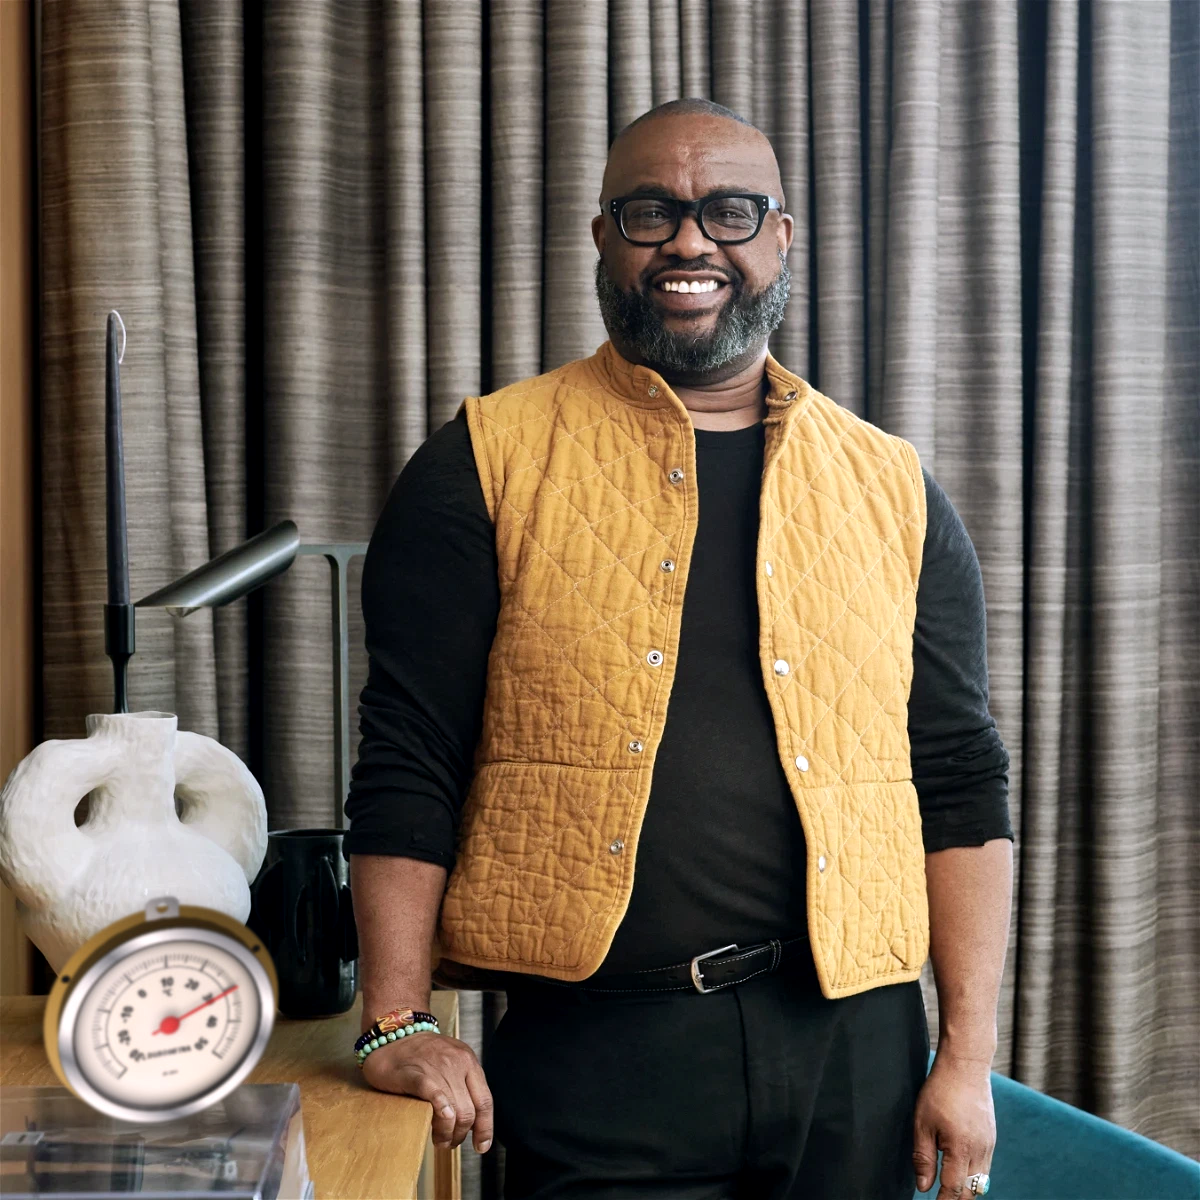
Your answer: {"value": 30, "unit": "°C"}
